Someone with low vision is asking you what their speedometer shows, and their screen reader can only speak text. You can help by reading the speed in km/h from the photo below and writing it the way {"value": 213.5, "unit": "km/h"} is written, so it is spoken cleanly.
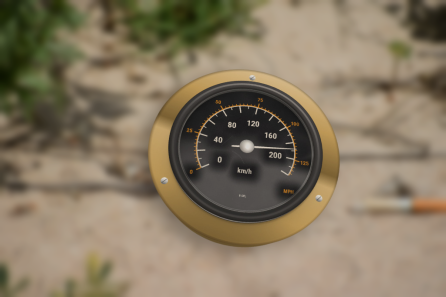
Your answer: {"value": 190, "unit": "km/h"}
